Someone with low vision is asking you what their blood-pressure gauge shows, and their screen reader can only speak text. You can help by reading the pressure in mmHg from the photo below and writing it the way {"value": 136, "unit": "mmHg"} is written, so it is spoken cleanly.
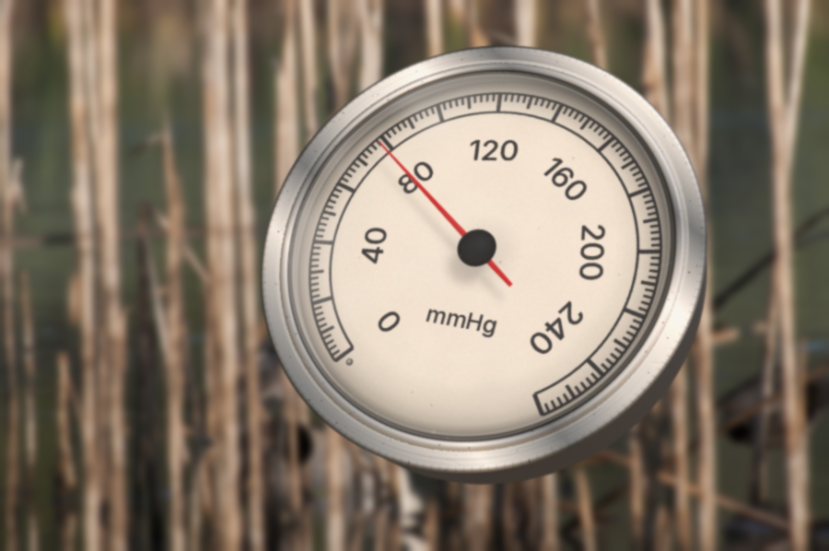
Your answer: {"value": 78, "unit": "mmHg"}
